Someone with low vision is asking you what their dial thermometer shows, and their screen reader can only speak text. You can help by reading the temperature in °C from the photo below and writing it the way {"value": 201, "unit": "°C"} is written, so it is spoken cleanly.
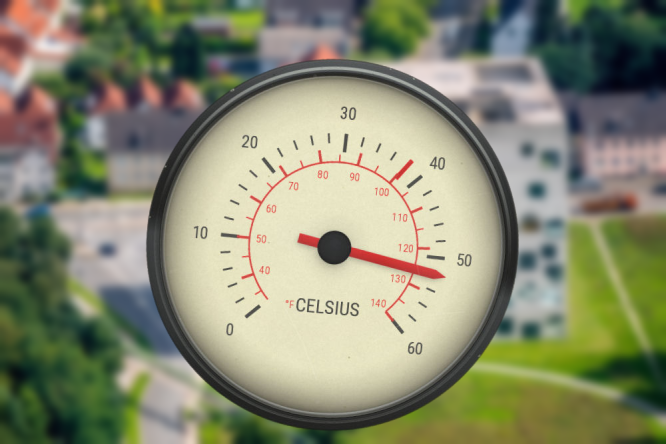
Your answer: {"value": 52, "unit": "°C"}
